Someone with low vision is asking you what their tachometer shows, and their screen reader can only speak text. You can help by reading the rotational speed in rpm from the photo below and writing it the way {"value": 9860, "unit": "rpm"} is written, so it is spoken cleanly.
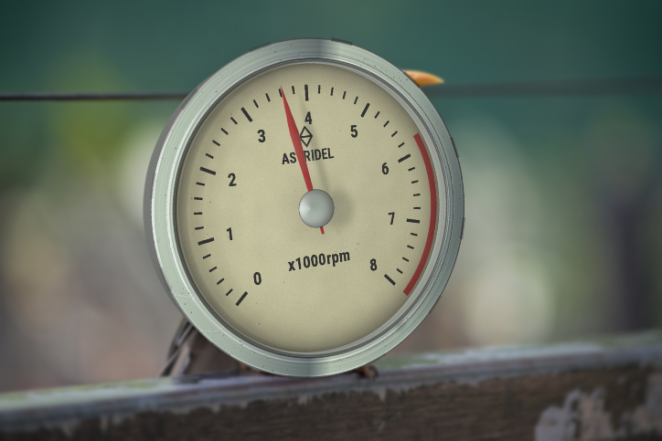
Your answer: {"value": 3600, "unit": "rpm"}
